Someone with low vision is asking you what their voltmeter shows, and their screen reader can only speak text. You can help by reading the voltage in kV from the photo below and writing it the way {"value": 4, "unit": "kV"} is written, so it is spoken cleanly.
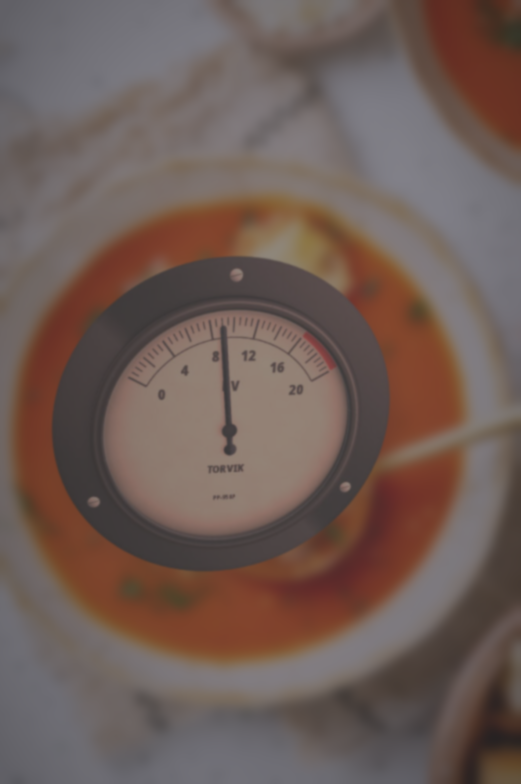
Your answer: {"value": 9, "unit": "kV"}
